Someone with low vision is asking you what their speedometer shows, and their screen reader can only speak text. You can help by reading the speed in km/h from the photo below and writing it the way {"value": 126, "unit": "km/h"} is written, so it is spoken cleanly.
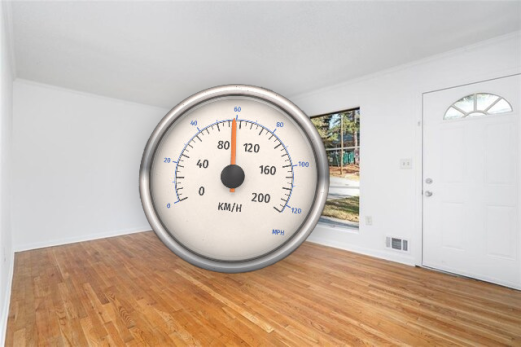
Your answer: {"value": 95, "unit": "km/h"}
